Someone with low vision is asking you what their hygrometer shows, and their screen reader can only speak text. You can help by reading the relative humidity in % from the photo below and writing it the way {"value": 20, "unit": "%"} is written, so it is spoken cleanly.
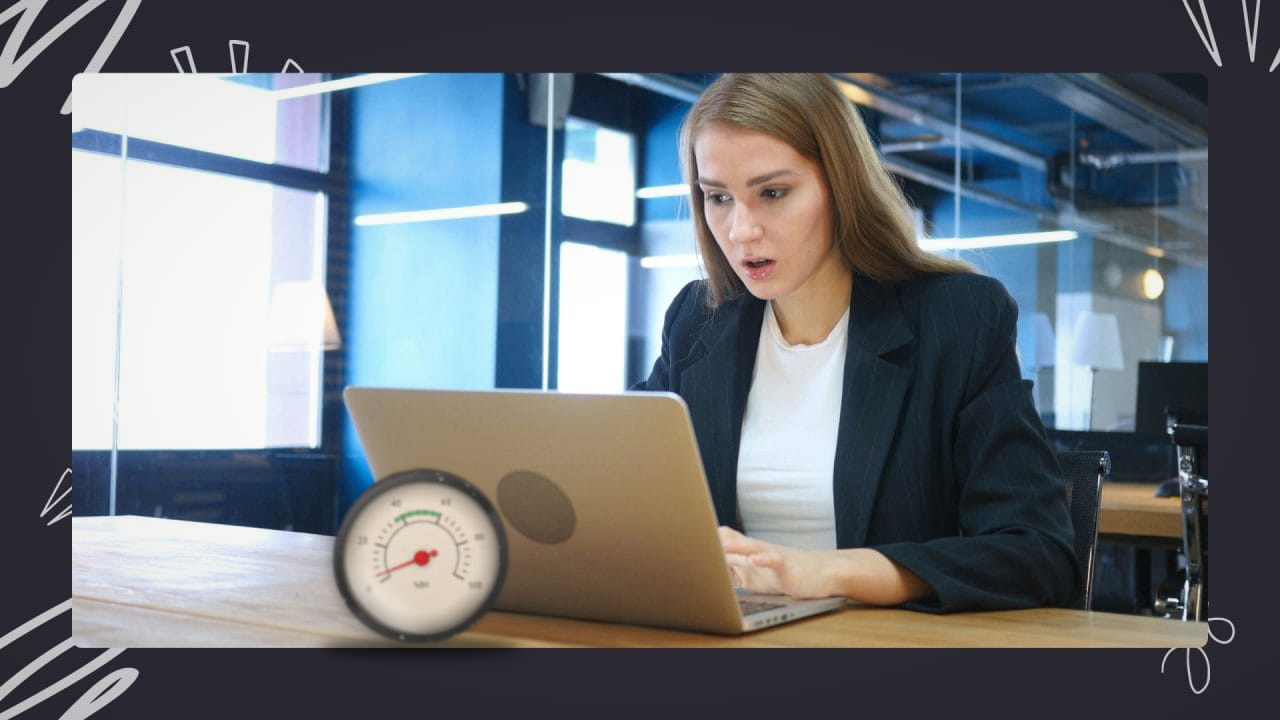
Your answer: {"value": 4, "unit": "%"}
